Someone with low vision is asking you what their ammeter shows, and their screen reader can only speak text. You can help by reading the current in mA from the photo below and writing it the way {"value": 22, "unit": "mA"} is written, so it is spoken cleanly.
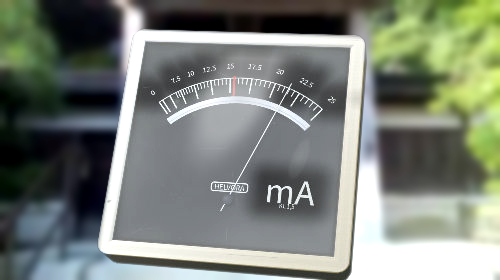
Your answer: {"value": 21.5, "unit": "mA"}
